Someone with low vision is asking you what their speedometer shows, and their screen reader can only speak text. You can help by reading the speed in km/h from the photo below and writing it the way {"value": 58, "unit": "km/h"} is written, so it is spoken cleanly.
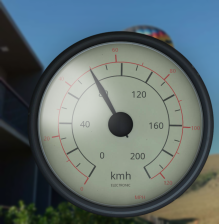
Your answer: {"value": 80, "unit": "km/h"}
